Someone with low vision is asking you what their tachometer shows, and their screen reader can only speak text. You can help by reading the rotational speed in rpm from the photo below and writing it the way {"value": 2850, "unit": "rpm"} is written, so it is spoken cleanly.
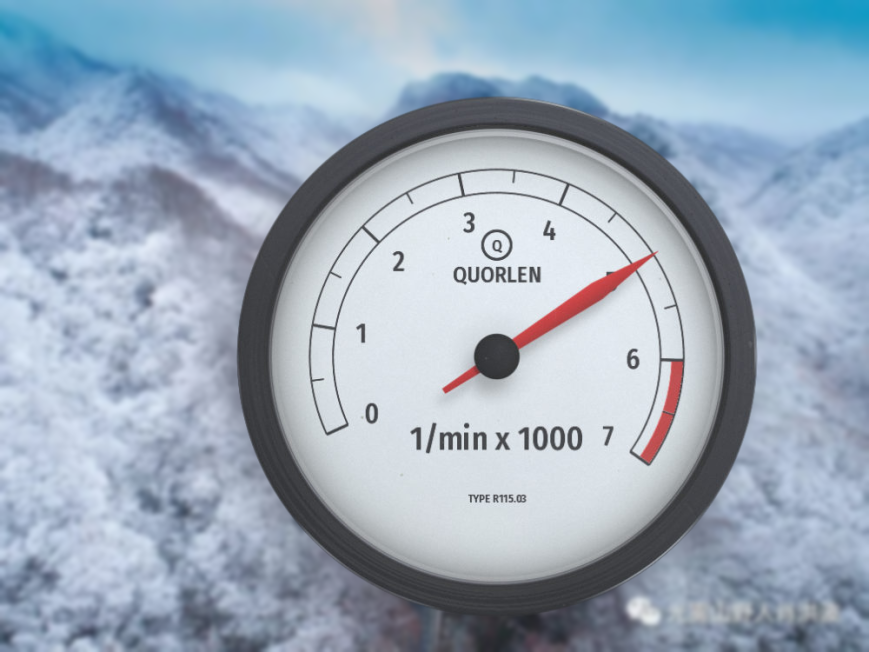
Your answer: {"value": 5000, "unit": "rpm"}
